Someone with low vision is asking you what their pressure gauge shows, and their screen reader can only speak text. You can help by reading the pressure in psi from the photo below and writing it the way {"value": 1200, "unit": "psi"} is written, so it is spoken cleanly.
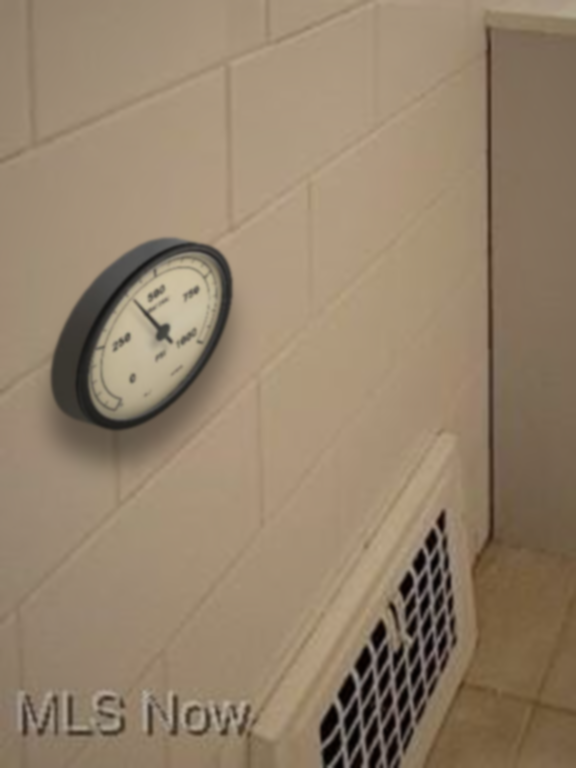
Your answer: {"value": 400, "unit": "psi"}
